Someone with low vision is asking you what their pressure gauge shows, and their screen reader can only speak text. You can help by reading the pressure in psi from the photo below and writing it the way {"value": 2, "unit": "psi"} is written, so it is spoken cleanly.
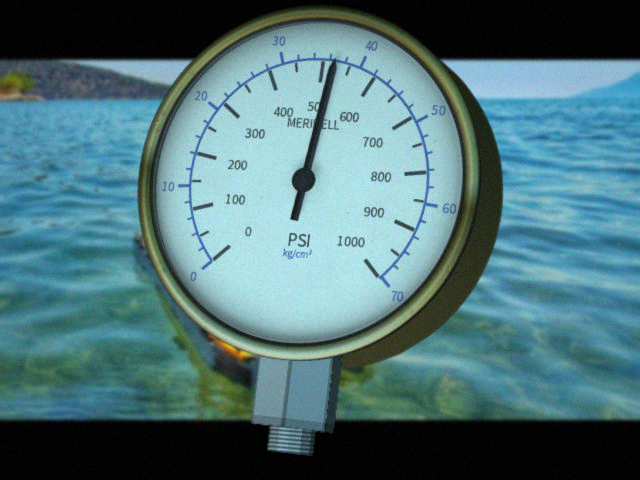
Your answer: {"value": 525, "unit": "psi"}
